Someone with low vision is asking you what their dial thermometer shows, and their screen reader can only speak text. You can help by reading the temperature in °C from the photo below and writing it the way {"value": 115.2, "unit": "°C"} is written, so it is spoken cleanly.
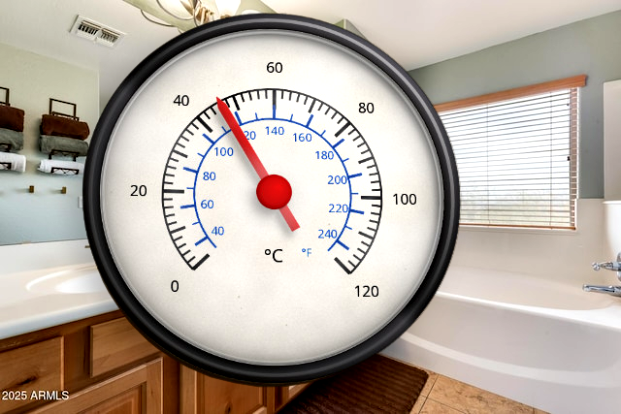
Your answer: {"value": 46, "unit": "°C"}
